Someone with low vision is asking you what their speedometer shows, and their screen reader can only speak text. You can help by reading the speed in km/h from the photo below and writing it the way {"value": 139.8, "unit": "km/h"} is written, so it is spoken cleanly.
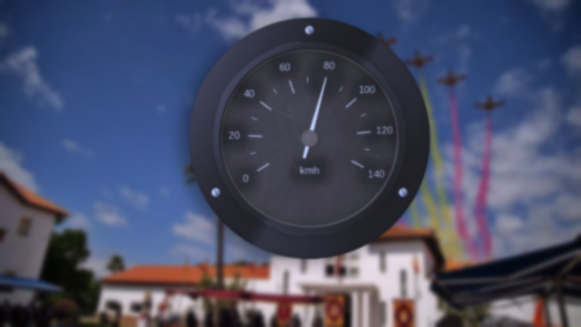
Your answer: {"value": 80, "unit": "km/h"}
